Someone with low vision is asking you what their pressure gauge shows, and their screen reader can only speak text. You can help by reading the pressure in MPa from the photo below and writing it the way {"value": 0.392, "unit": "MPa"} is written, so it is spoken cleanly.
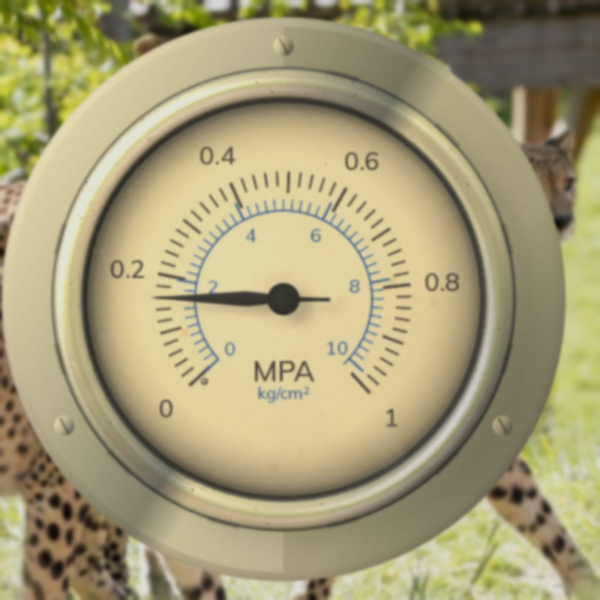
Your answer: {"value": 0.16, "unit": "MPa"}
